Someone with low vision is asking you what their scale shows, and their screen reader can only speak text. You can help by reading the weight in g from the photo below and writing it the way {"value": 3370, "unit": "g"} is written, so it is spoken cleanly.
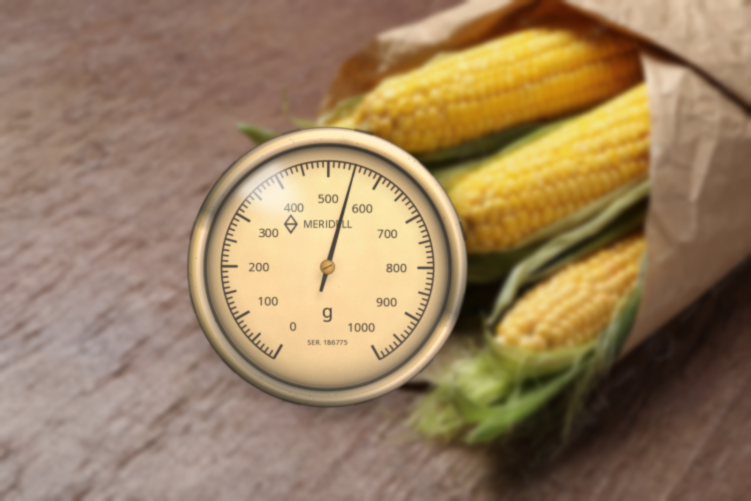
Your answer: {"value": 550, "unit": "g"}
